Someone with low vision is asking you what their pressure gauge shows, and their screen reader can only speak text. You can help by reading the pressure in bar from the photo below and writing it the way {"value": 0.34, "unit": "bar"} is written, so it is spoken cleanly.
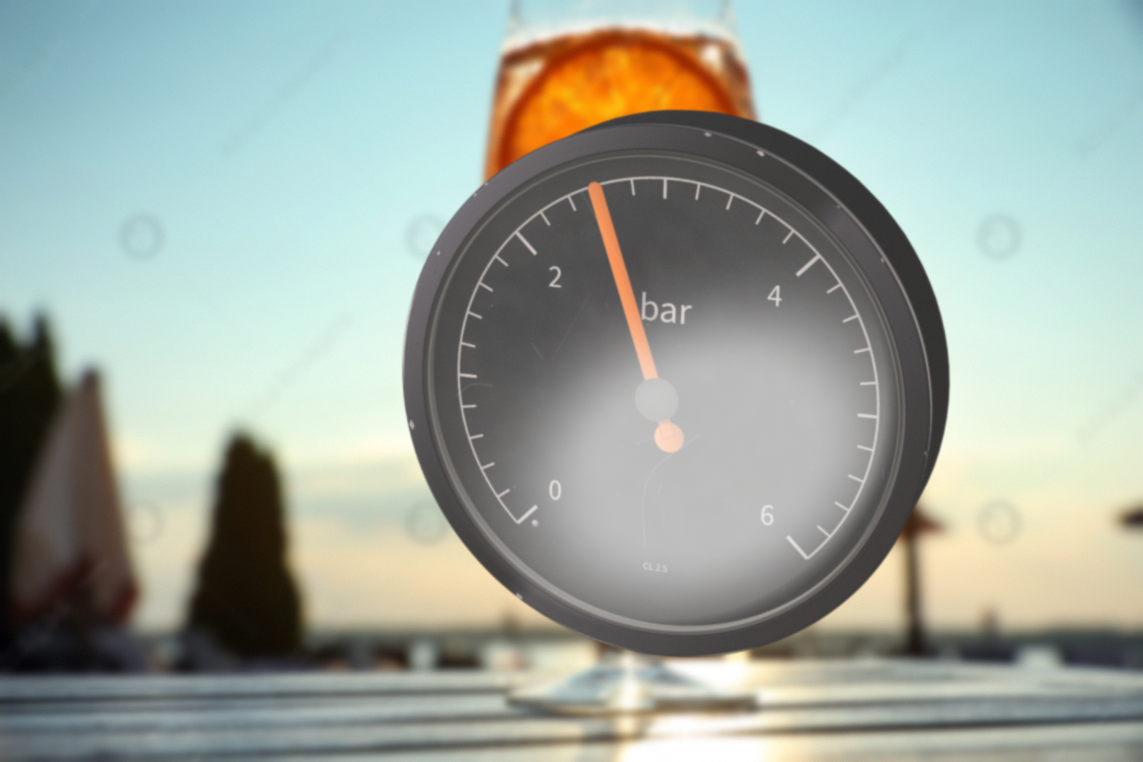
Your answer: {"value": 2.6, "unit": "bar"}
